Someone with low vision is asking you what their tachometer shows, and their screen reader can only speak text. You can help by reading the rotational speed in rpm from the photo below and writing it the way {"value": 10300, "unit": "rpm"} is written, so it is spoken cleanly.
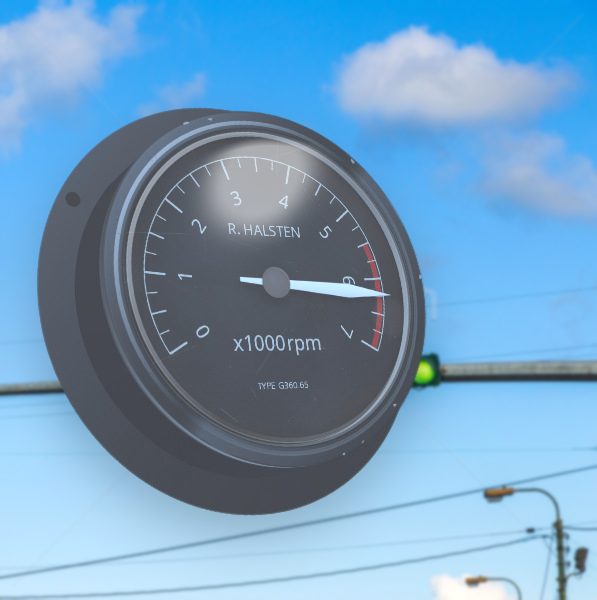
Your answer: {"value": 6250, "unit": "rpm"}
